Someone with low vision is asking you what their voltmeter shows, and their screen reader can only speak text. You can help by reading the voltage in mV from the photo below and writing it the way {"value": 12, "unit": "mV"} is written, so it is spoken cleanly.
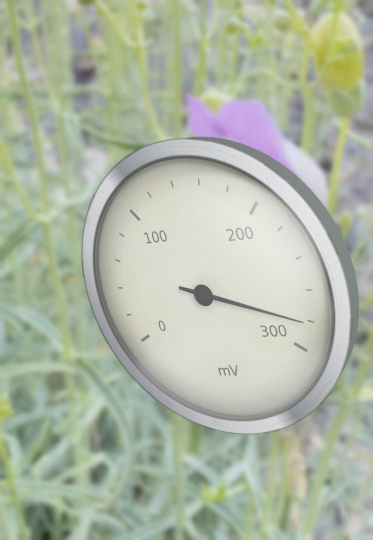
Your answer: {"value": 280, "unit": "mV"}
